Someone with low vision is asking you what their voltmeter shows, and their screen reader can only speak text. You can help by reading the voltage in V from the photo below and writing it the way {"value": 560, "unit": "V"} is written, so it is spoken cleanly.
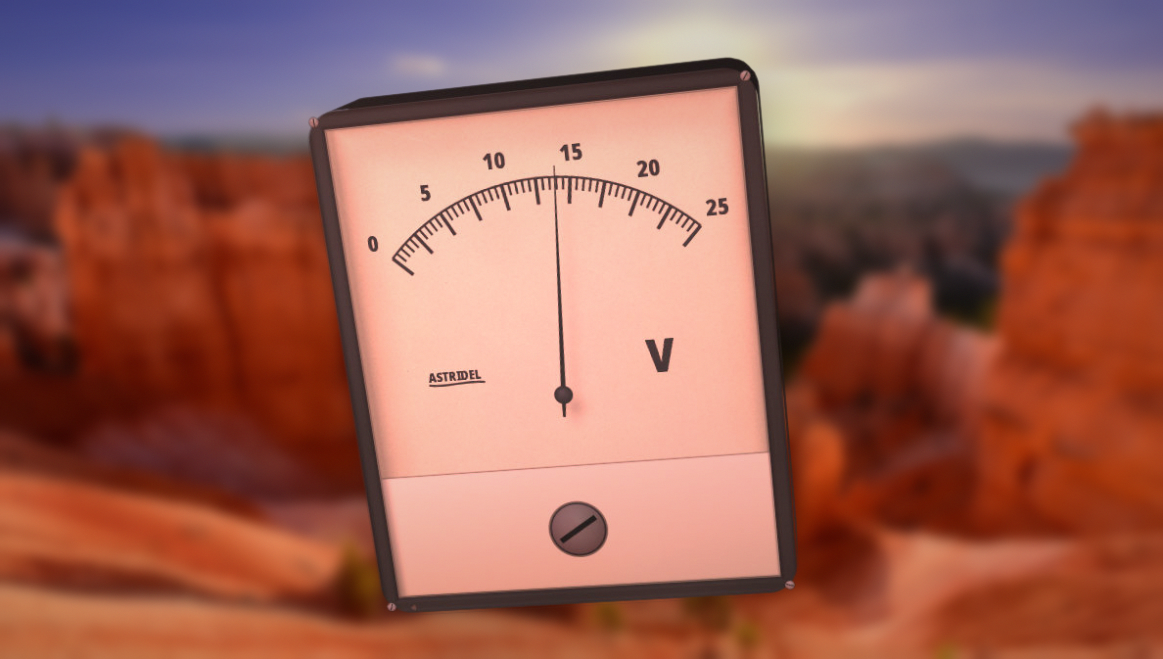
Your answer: {"value": 14, "unit": "V"}
